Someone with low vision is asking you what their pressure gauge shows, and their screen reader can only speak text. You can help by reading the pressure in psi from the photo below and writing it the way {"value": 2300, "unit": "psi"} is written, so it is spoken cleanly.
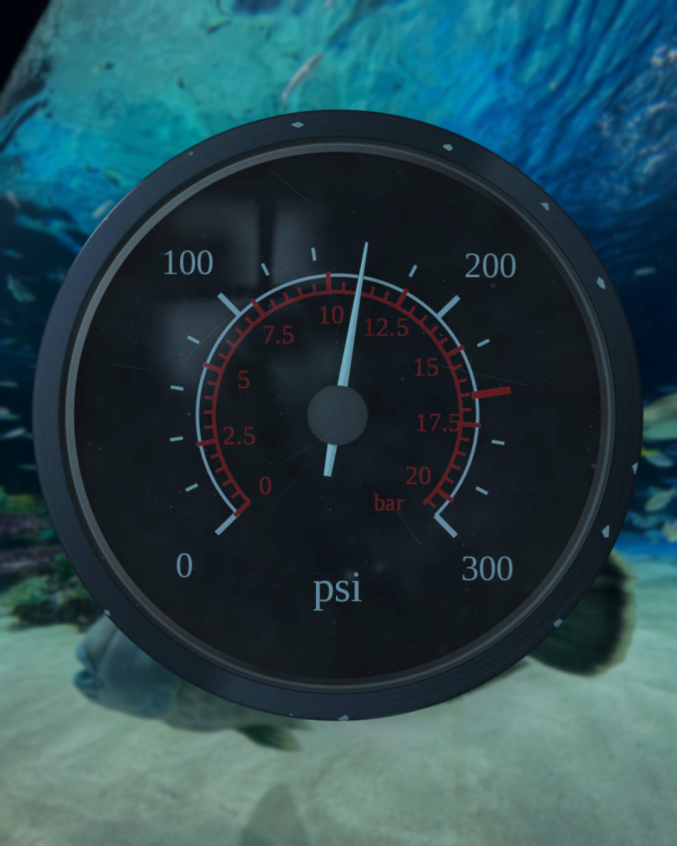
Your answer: {"value": 160, "unit": "psi"}
